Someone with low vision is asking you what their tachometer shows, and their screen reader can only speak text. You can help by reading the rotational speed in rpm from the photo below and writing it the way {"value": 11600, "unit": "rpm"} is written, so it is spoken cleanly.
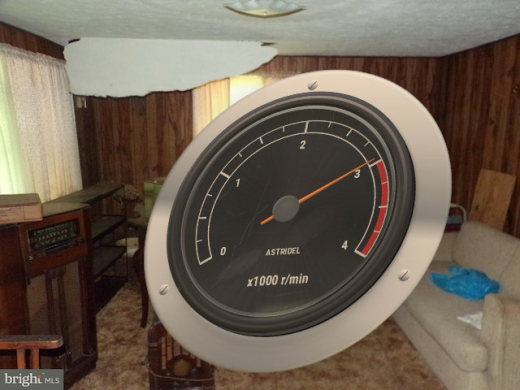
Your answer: {"value": 3000, "unit": "rpm"}
